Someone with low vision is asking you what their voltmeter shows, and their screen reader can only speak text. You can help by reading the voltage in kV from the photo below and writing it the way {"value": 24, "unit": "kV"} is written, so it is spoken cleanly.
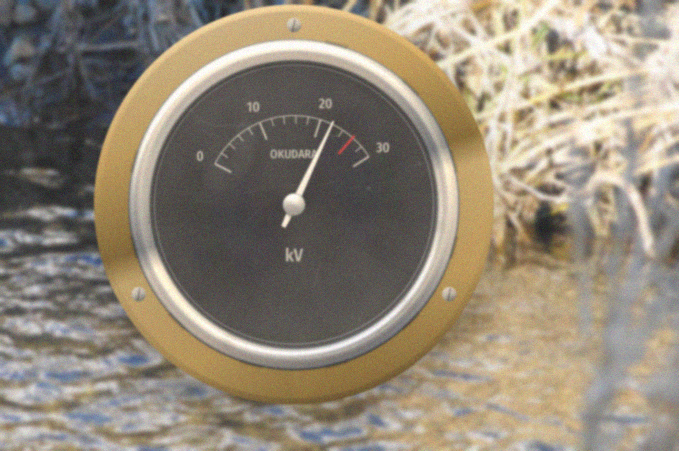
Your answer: {"value": 22, "unit": "kV"}
